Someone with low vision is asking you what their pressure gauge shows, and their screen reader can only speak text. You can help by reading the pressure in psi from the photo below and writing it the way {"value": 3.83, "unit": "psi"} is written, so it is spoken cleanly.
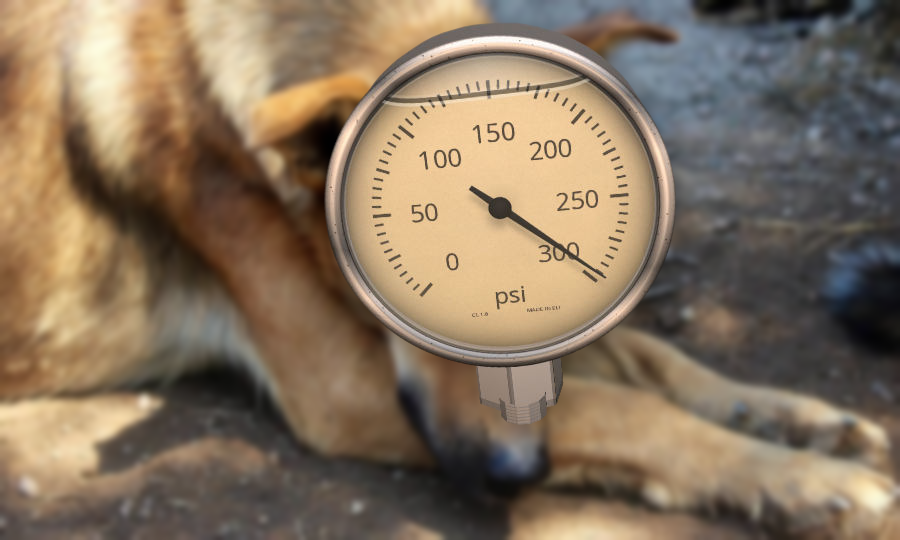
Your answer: {"value": 295, "unit": "psi"}
